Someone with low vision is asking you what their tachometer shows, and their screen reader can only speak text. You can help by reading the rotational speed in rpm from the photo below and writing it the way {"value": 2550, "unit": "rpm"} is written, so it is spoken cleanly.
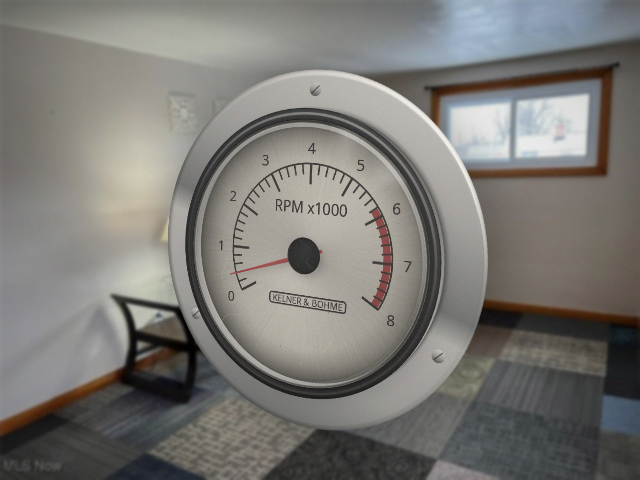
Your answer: {"value": 400, "unit": "rpm"}
